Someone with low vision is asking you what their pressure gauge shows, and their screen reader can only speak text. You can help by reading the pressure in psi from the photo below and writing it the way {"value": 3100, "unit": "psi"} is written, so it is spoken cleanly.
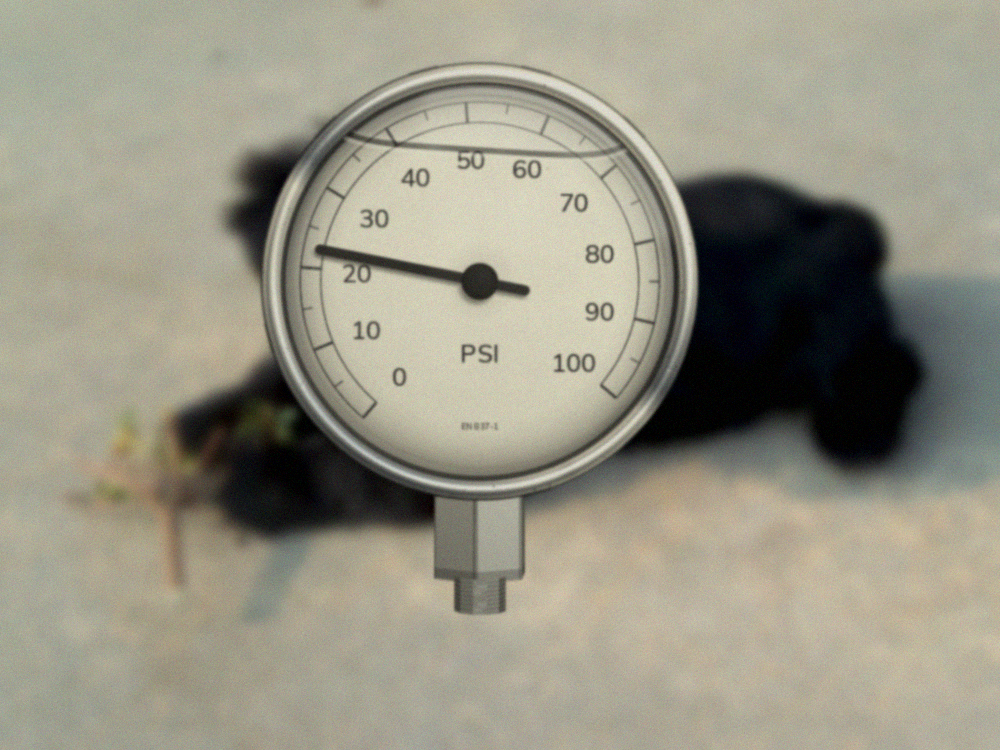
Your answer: {"value": 22.5, "unit": "psi"}
